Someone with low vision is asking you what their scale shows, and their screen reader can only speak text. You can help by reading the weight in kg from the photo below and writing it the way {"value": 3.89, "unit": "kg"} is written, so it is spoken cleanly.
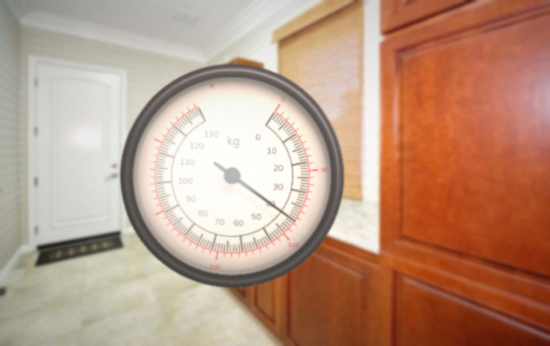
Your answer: {"value": 40, "unit": "kg"}
